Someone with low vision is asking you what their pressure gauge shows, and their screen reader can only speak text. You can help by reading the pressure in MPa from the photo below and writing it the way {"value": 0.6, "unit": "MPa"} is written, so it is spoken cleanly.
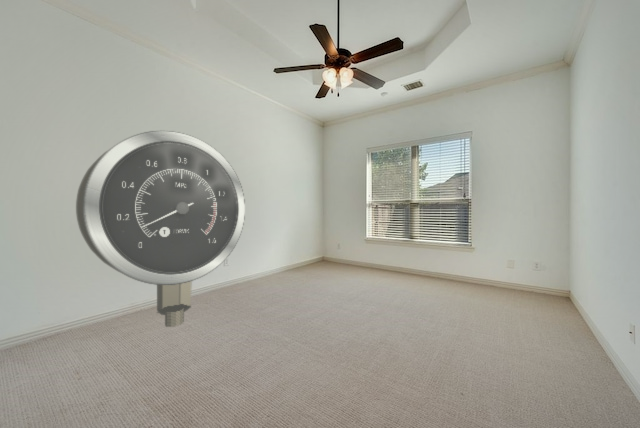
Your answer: {"value": 0.1, "unit": "MPa"}
